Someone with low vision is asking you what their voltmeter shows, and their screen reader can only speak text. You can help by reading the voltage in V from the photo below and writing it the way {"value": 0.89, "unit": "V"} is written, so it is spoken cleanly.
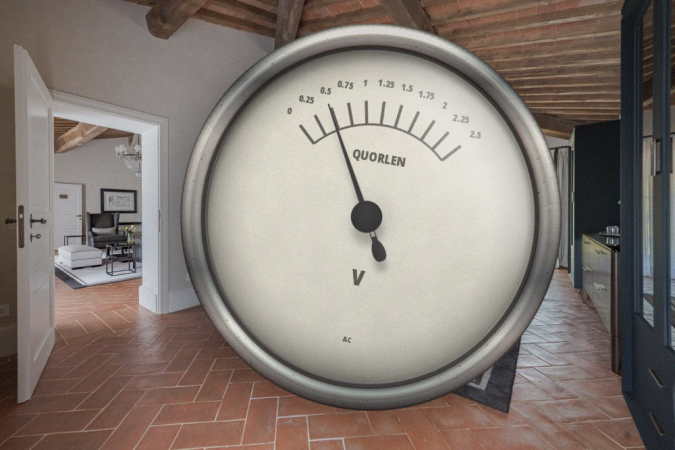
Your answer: {"value": 0.5, "unit": "V"}
